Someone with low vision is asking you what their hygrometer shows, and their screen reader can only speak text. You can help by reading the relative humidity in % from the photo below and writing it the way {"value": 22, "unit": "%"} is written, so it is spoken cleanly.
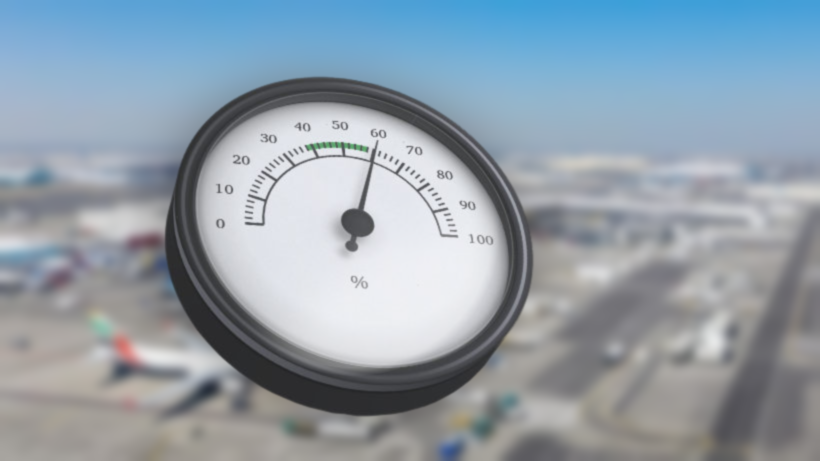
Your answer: {"value": 60, "unit": "%"}
